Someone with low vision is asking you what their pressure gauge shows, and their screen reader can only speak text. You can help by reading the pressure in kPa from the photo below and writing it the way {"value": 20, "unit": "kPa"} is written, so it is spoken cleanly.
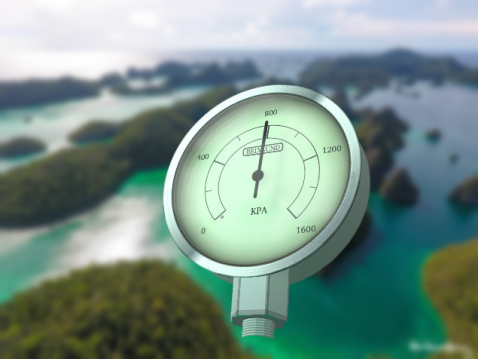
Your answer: {"value": 800, "unit": "kPa"}
